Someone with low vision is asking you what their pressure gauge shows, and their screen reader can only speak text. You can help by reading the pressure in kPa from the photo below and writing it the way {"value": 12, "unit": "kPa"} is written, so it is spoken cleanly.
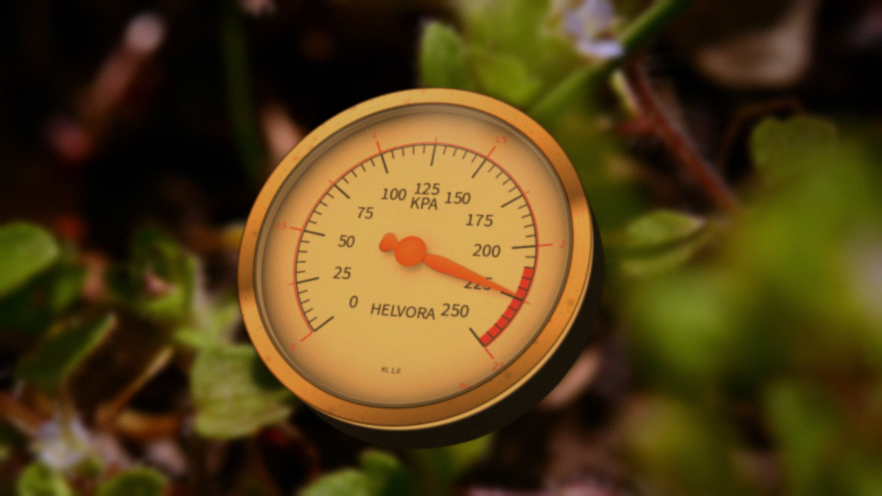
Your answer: {"value": 225, "unit": "kPa"}
